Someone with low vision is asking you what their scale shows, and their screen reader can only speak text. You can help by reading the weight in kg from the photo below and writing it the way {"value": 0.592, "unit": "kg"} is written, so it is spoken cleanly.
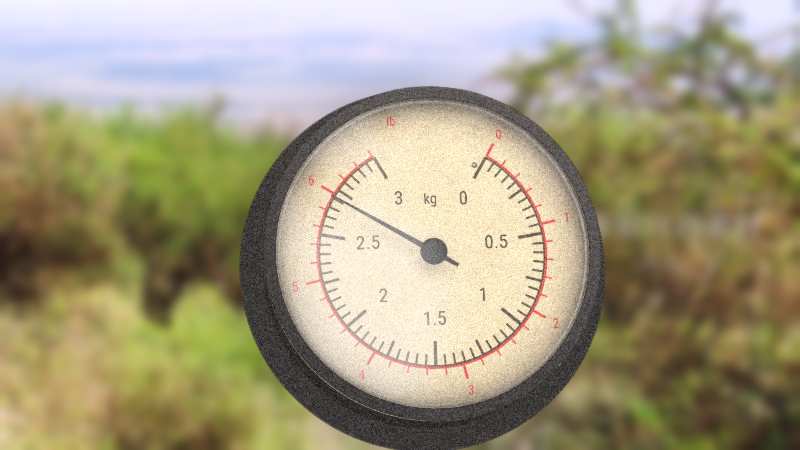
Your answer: {"value": 2.7, "unit": "kg"}
